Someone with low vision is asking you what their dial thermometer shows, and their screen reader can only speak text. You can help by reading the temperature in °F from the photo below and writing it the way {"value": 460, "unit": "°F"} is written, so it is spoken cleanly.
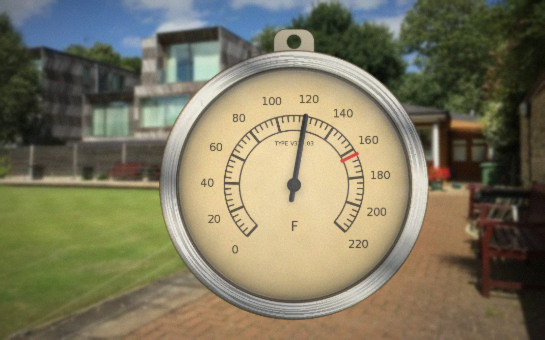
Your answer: {"value": 120, "unit": "°F"}
